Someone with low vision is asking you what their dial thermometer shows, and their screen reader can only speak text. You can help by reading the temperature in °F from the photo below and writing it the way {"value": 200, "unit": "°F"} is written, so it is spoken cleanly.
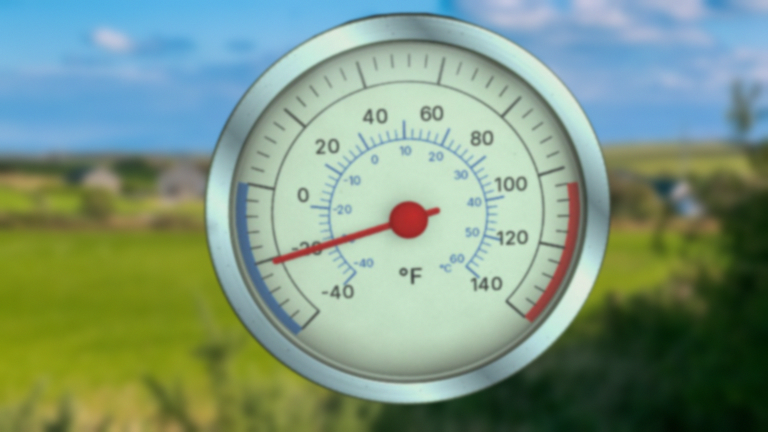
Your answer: {"value": -20, "unit": "°F"}
